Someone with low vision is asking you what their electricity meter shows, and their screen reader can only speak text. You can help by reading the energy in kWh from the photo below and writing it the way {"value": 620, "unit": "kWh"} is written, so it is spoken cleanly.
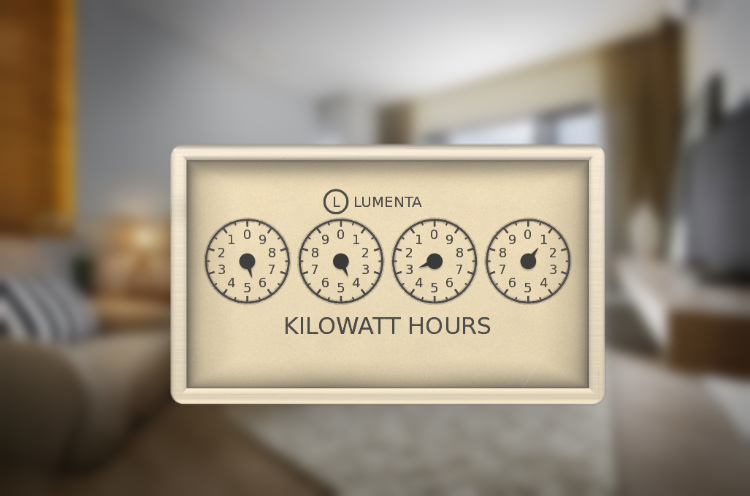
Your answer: {"value": 5431, "unit": "kWh"}
